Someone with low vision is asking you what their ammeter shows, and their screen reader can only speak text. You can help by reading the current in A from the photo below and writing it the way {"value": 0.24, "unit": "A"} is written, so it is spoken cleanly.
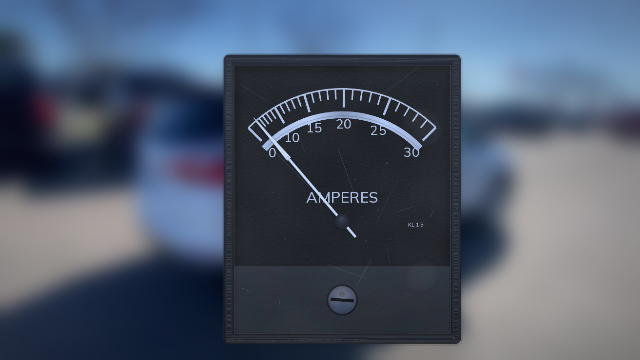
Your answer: {"value": 5, "unit": "A"}
